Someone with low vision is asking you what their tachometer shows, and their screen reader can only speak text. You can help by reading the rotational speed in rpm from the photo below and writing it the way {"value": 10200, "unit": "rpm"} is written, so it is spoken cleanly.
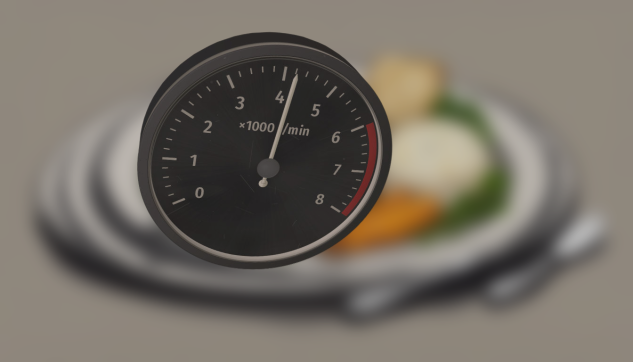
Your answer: {"value": 4200, "unit": "rpm"}
